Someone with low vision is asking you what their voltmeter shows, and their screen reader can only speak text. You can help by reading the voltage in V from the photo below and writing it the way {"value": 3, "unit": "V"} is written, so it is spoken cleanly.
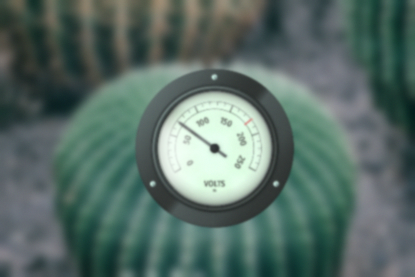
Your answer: {"value": 70, "unit": "V"}
